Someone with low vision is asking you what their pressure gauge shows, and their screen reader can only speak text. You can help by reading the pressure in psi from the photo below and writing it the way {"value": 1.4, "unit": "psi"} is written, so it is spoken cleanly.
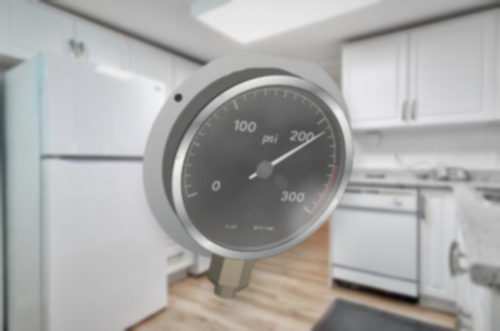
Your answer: {"value": 210, "unit": "psi"}
